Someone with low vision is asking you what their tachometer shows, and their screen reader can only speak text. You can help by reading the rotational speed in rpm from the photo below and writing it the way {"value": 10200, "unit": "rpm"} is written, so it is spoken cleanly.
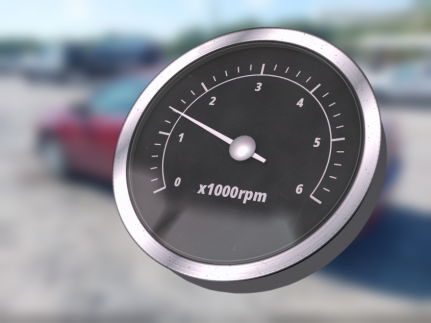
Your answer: {"value": 1400, "unit": "rpm"}
